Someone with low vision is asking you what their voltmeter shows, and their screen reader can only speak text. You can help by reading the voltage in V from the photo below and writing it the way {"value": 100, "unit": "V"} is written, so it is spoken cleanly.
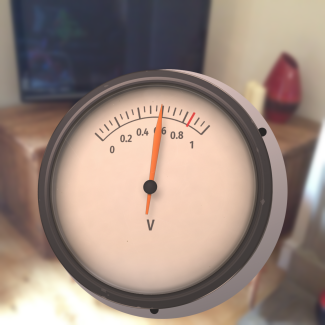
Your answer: {"value": 0.6, "unit": "V"}
